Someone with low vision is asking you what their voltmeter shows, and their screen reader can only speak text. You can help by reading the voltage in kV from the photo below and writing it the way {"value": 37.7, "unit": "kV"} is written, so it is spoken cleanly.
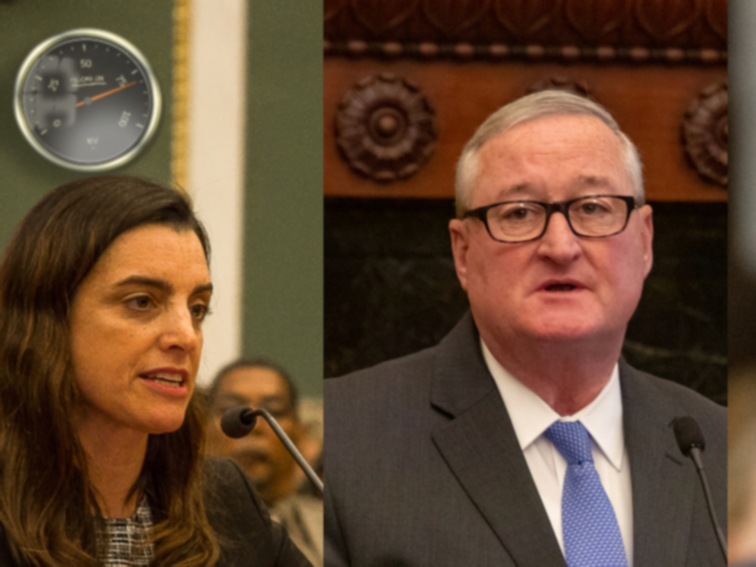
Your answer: {"value": 80, "unit": "kV"}
